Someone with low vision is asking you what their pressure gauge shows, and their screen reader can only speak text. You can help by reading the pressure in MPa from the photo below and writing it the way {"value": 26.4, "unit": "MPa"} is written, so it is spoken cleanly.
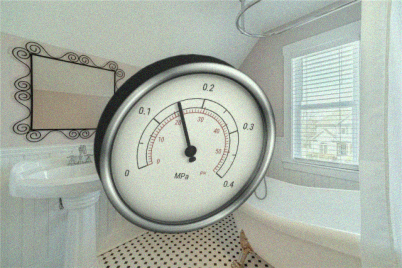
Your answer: {"value": 0.15, "unit": "MPa"}
